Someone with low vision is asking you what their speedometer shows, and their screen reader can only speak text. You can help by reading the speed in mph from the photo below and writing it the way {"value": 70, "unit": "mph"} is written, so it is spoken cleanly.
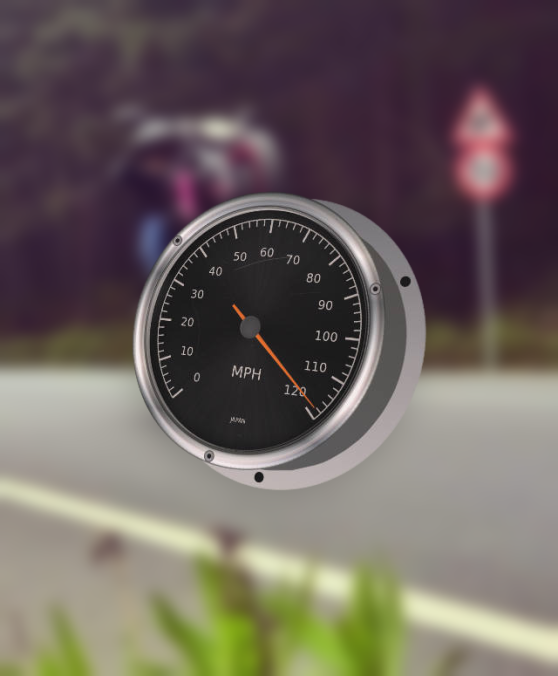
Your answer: {"value": 118, "unit": "mph"}
